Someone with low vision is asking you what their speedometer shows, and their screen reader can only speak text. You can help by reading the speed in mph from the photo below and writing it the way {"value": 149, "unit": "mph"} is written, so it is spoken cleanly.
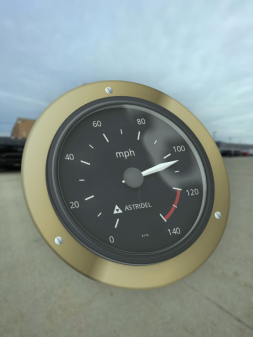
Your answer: {"value": 105, "unit": "mph"}
